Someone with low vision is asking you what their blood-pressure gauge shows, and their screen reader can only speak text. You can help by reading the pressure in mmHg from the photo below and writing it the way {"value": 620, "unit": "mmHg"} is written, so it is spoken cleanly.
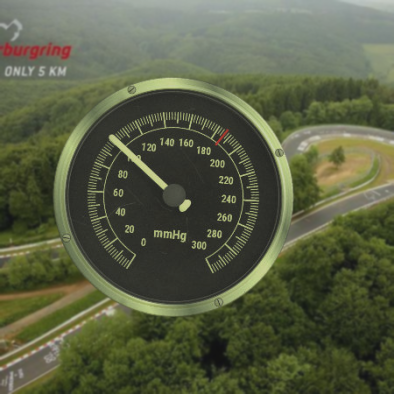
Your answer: {"value": 100, "unit": "mmHg"}
